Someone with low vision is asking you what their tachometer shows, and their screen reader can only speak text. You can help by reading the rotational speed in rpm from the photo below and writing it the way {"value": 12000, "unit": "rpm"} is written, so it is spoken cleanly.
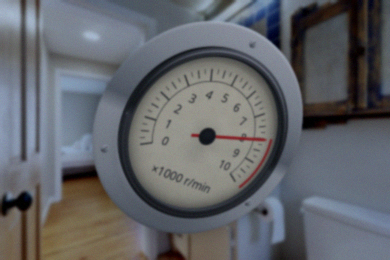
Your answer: {"value": 8000, "unit": "rpm"}
